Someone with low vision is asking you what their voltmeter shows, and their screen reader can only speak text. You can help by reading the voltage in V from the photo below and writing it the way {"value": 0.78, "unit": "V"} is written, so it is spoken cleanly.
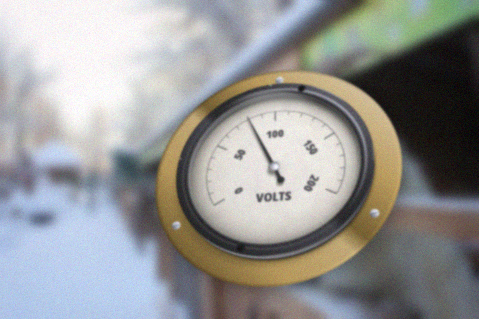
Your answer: {"value": 80, "unit": "V"}
